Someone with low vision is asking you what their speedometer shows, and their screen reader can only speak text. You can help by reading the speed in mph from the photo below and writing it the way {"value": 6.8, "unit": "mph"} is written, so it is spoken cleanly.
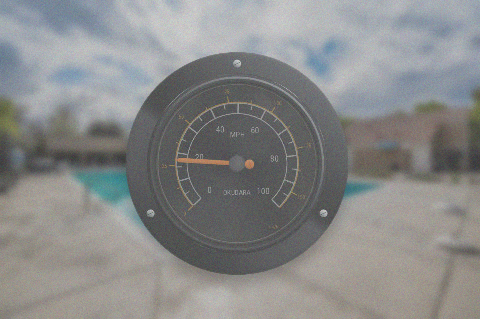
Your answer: {"value": 17.5, "unit": "mph"}
